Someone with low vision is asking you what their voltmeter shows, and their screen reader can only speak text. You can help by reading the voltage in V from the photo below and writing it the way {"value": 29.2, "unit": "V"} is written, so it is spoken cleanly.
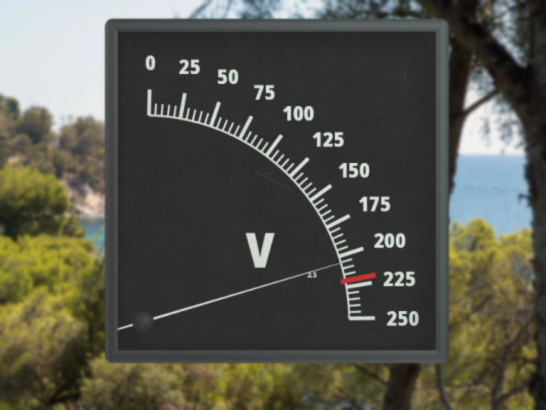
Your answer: {"value": 205, "unit": "V"}
